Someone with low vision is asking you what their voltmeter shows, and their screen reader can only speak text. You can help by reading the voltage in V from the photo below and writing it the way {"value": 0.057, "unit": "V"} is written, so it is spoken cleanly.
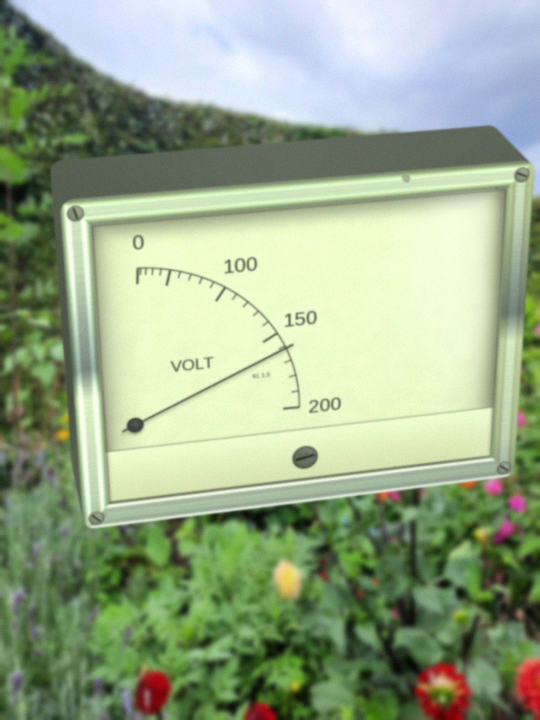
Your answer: {"value": 160, "unit": "V"}
